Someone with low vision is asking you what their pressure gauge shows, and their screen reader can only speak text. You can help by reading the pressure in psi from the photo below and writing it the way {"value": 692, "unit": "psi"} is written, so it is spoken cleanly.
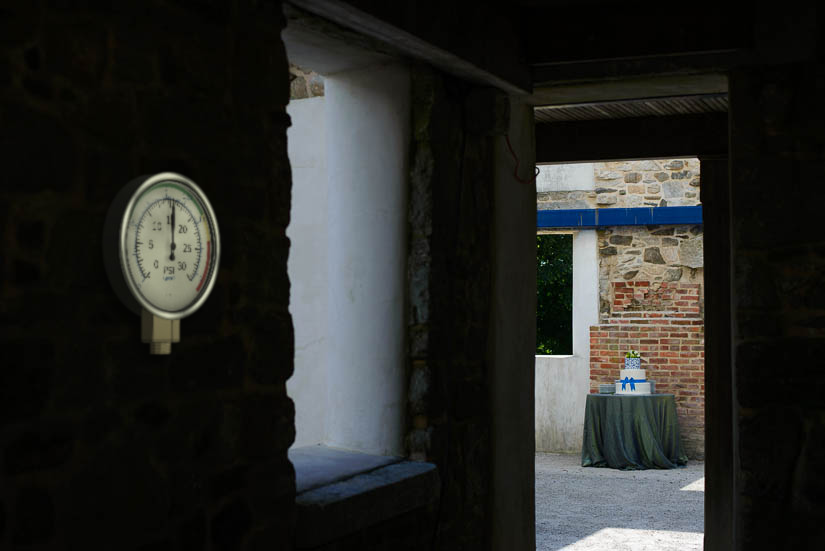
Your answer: {"value": 15, "unit": "psi"}
